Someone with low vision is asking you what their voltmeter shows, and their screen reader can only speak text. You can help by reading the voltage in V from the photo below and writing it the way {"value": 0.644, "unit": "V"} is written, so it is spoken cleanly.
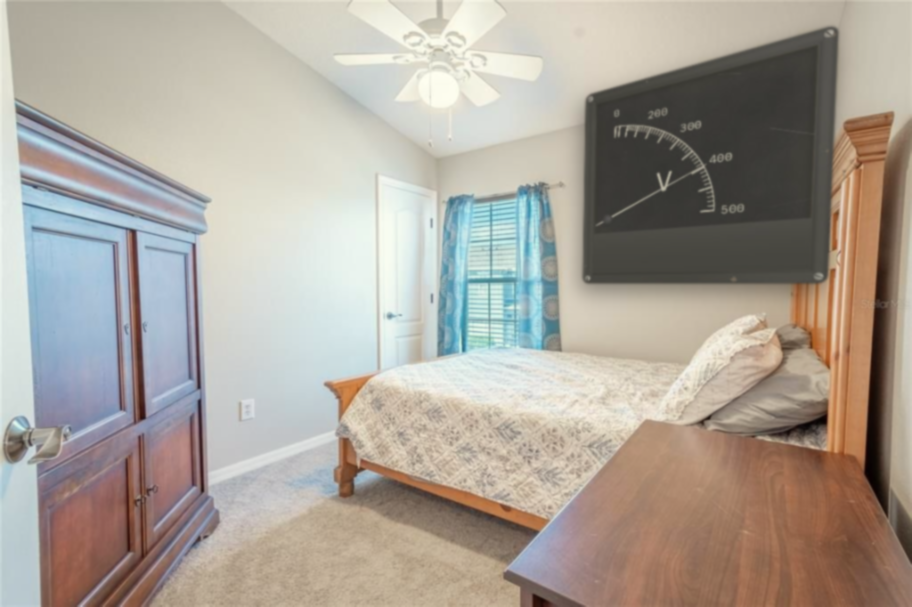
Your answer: {"value": 400, "unit": "V"}
